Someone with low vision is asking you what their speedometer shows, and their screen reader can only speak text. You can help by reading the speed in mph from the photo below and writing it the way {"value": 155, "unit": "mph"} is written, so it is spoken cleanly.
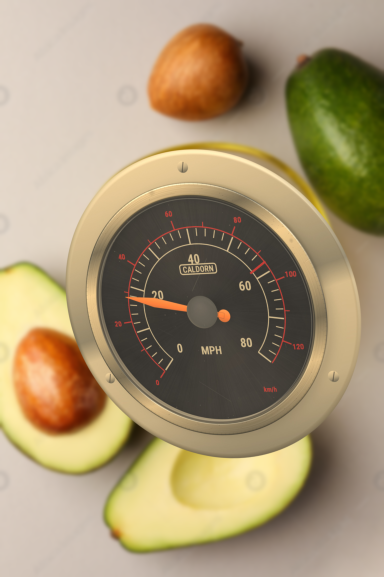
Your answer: {"value": 18, "unit": "mph"}
